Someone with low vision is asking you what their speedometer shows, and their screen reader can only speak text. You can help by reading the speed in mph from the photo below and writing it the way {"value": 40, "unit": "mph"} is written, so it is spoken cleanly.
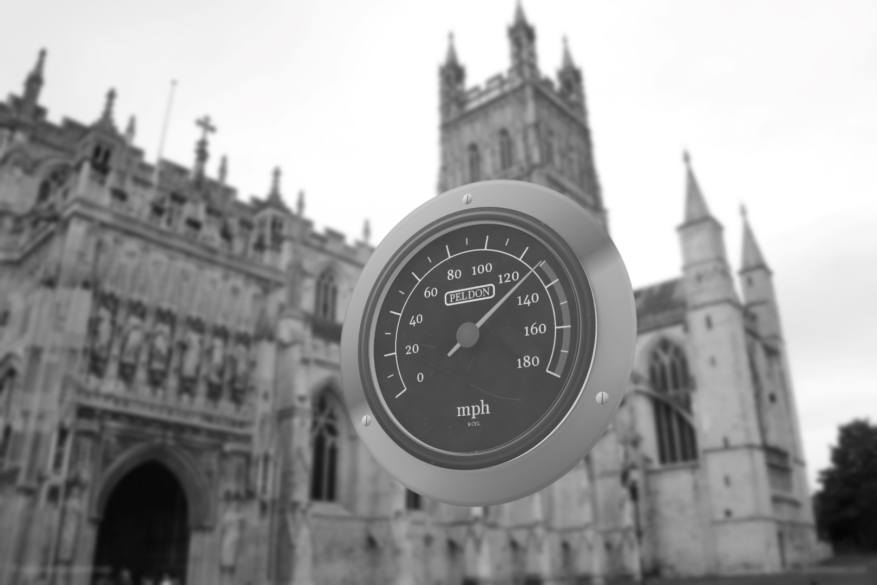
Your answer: {"value": 130, "unit": "mph"}
